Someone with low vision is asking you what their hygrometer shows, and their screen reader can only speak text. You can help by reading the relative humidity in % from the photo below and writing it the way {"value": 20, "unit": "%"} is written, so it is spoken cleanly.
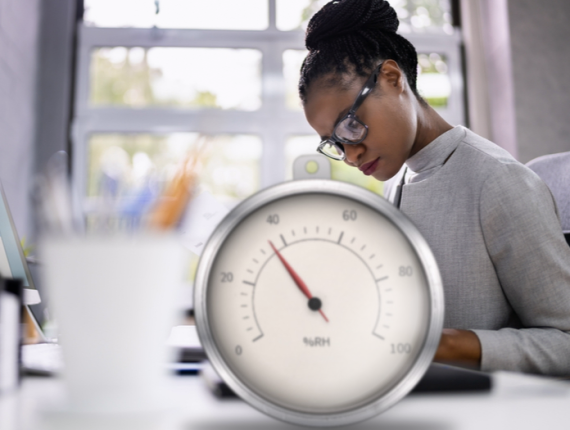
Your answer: {"value": 36, "unit": "%"}
